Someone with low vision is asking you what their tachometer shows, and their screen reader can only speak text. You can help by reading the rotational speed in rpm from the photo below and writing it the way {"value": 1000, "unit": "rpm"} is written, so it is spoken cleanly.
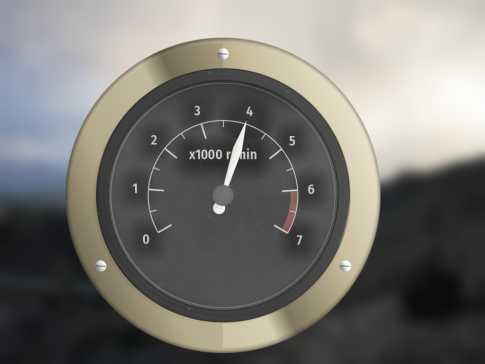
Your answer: {"value": 4000, "unit": "rpm"}
